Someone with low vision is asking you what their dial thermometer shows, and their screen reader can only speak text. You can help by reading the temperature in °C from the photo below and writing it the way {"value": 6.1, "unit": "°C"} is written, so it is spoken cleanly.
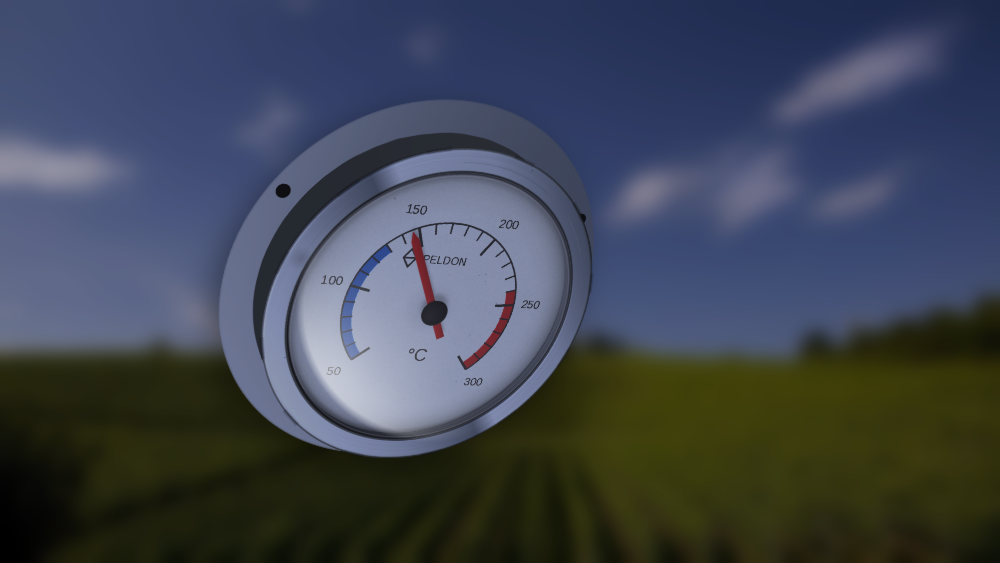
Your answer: {"value": 145, "unit": "°C"}
